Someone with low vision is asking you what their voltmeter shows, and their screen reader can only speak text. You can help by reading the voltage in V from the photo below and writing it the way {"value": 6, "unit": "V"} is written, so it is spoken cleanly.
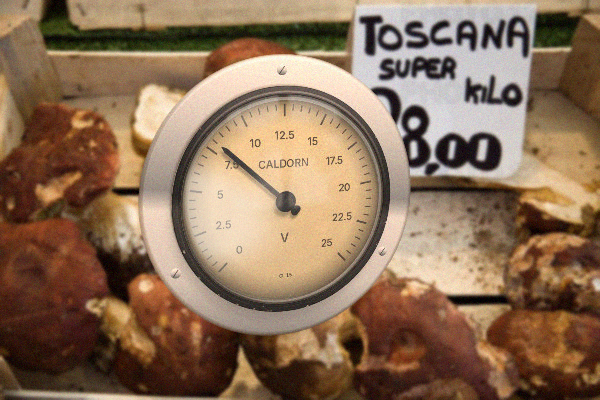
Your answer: {"value": 8, "unit": "V"}
